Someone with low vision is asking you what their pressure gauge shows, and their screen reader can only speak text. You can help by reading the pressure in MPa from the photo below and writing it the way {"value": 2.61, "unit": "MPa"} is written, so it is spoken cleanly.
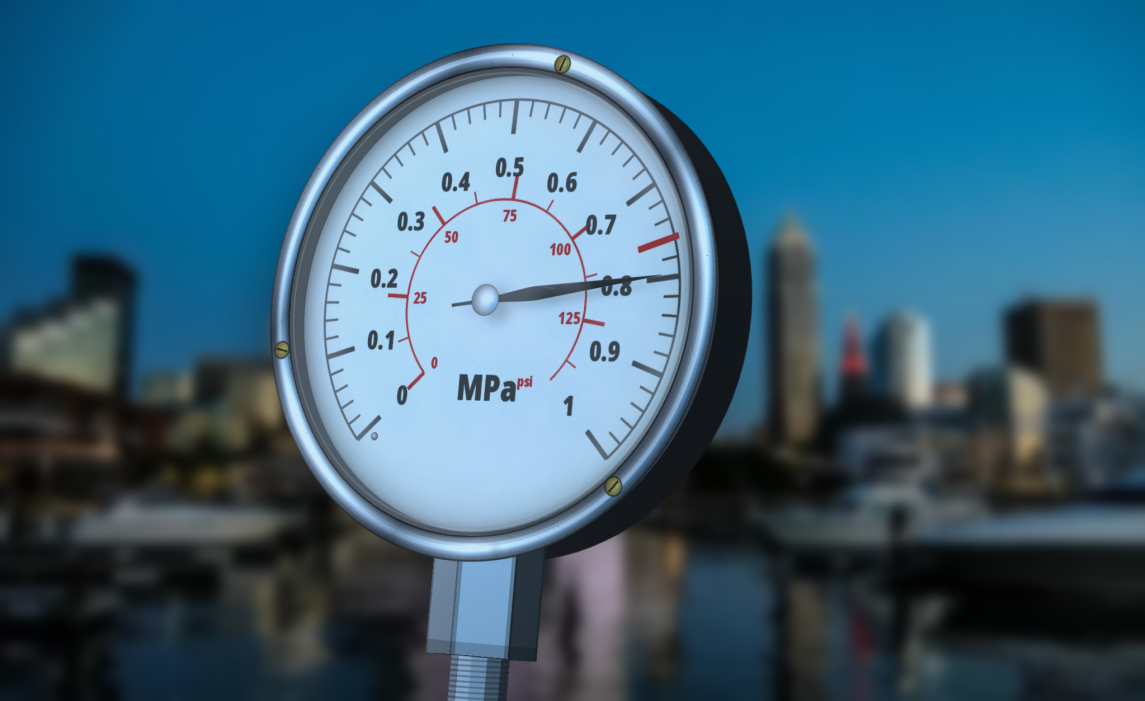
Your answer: {"value": 0.8, "unit": "MPa"}
